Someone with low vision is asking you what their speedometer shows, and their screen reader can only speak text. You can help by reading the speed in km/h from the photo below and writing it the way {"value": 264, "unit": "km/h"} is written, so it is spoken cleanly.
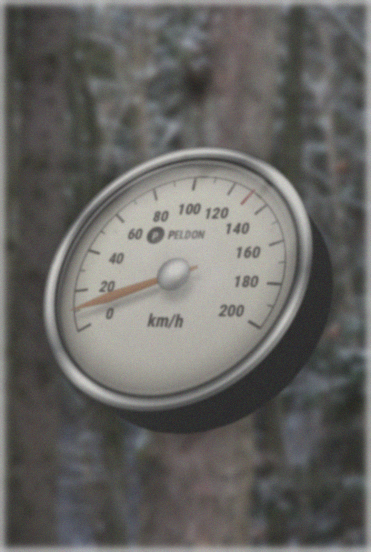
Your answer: {"value": 10, "unit": "km/h"}
